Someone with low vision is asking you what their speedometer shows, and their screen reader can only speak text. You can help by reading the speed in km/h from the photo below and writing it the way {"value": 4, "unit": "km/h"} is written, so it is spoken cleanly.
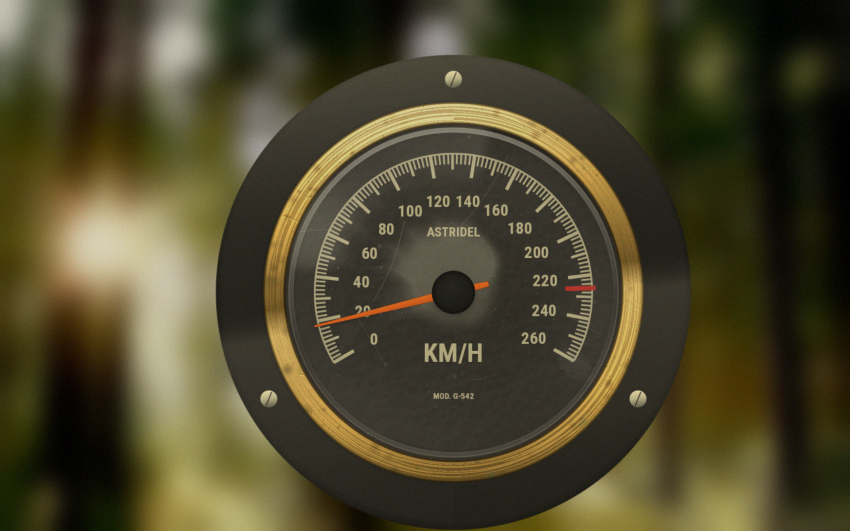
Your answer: {"value": 18, "unit": "km/h"}
